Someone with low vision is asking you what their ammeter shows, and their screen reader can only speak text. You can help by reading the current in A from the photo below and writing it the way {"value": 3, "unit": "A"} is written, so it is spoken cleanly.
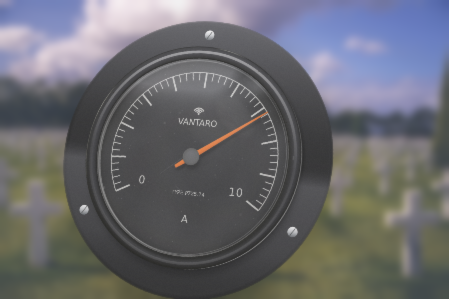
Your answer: {"value": 7.2, "unit": "A"}
